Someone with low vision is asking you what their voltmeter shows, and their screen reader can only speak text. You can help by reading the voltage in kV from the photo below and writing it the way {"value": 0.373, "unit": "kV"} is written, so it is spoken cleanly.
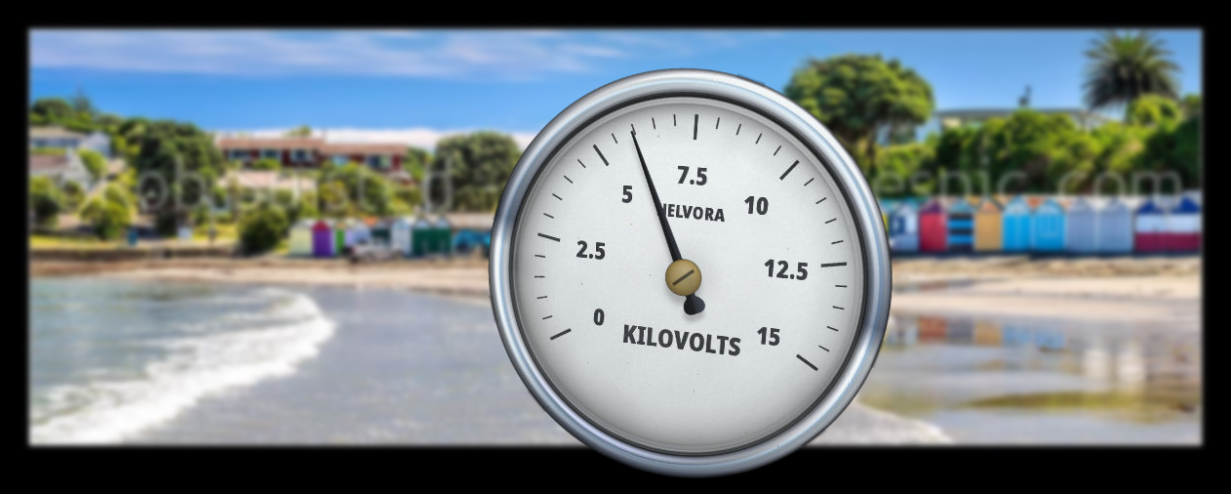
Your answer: {"value": 6, "unit": "kV"}
